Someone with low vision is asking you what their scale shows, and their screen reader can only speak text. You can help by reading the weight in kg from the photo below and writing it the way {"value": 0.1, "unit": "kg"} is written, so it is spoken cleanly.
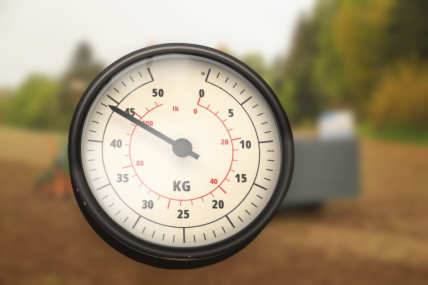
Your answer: {"value": 44, "unit": "kg"}
